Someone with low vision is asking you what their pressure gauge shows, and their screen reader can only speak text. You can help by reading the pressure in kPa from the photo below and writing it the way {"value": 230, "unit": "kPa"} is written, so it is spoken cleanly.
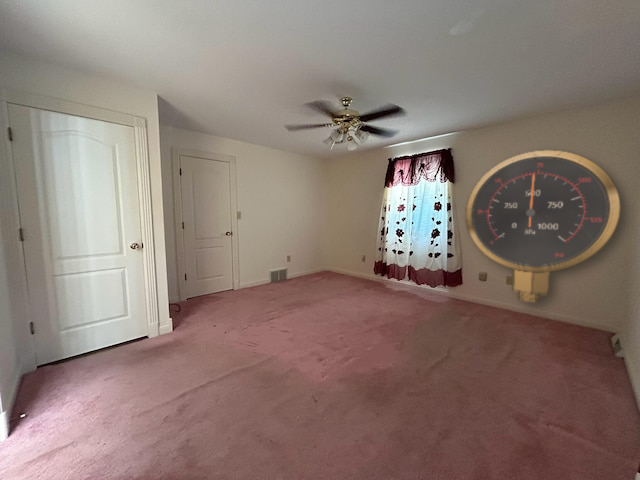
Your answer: {"value": 500, "unit": "kPa"}
